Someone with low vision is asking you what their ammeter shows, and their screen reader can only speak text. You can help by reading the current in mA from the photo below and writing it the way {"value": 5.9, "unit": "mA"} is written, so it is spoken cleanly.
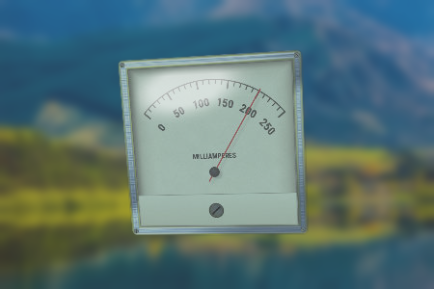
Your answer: {"value": 200, "unit": "mA"}
